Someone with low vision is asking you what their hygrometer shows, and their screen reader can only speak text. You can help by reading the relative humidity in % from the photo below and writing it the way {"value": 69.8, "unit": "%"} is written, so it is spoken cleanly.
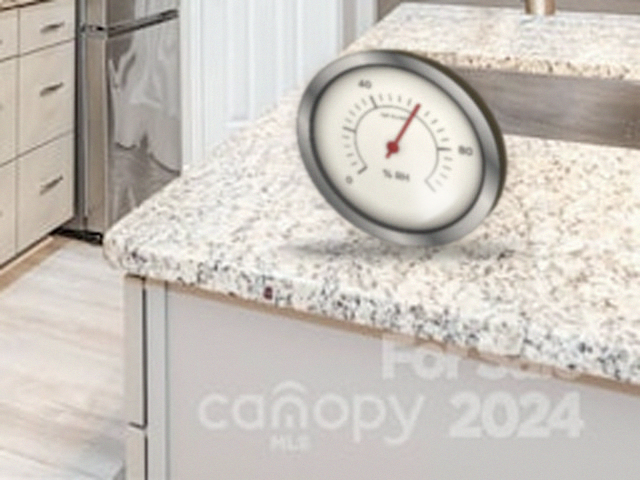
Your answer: {"value": 60, "unit": "%"}
